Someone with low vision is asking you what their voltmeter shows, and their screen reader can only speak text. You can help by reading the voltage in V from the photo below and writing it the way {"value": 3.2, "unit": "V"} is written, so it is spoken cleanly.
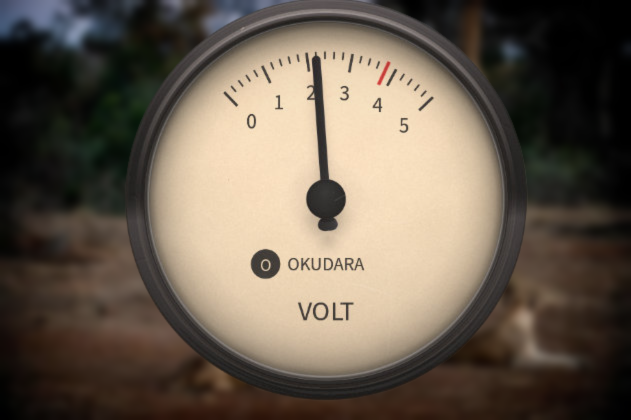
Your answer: {"value": 2.2, "unit": "V"}
